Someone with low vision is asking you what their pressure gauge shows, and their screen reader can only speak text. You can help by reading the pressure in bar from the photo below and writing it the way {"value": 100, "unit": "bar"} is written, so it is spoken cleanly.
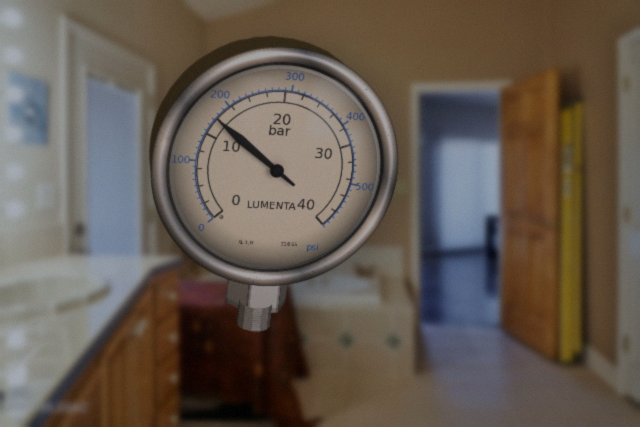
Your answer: {"value": 12, "unit": "bar"}
